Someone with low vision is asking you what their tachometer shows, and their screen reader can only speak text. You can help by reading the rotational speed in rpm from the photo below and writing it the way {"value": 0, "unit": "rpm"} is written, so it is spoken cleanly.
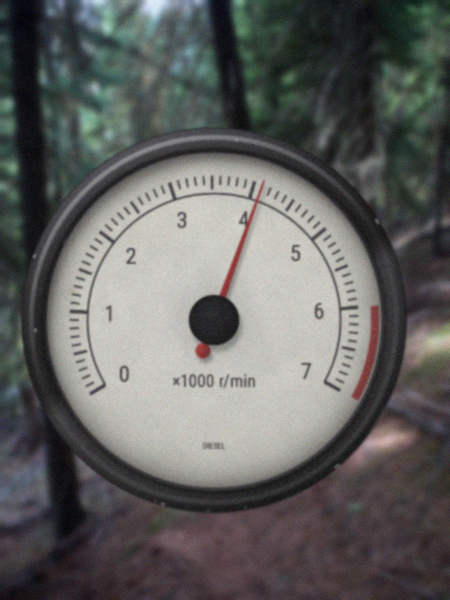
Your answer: {"value": 4100, "unit": "rpm"}
